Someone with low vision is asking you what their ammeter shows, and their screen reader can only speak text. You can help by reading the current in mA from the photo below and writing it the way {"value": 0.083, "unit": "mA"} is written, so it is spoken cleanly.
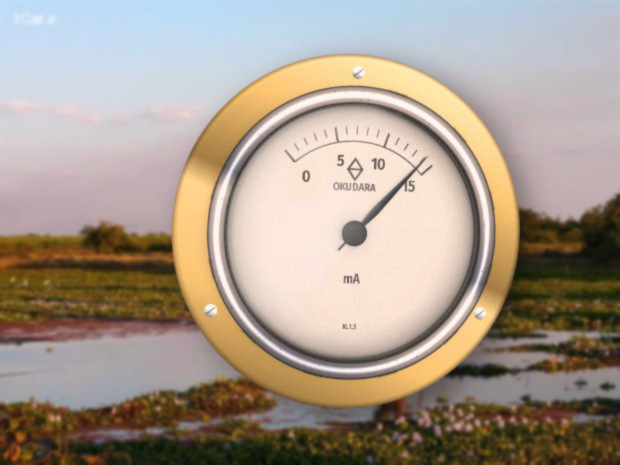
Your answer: {"value": 14, "unit": "mA"}
